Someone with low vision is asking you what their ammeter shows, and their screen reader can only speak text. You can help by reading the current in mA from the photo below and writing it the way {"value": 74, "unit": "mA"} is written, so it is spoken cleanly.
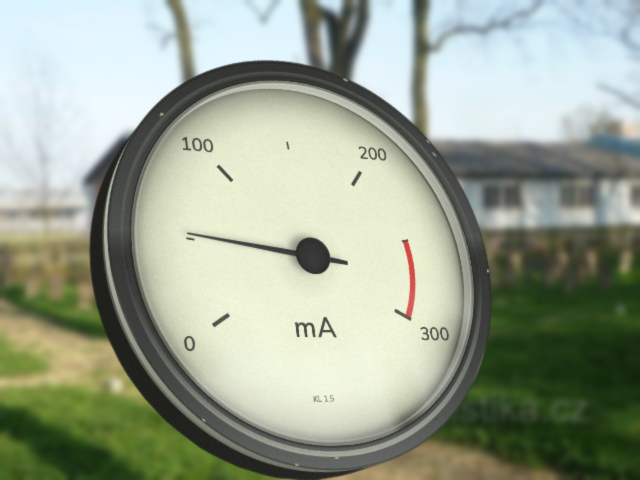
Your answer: {"value": 50, "unit": "mA"}
